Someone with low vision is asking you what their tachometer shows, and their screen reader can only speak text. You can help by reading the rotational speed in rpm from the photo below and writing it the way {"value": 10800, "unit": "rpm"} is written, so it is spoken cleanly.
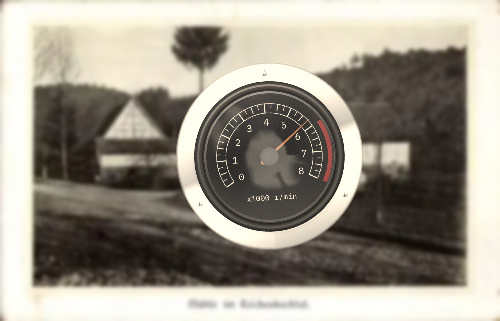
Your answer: {"value": 5750, "unit": "rpm"}
